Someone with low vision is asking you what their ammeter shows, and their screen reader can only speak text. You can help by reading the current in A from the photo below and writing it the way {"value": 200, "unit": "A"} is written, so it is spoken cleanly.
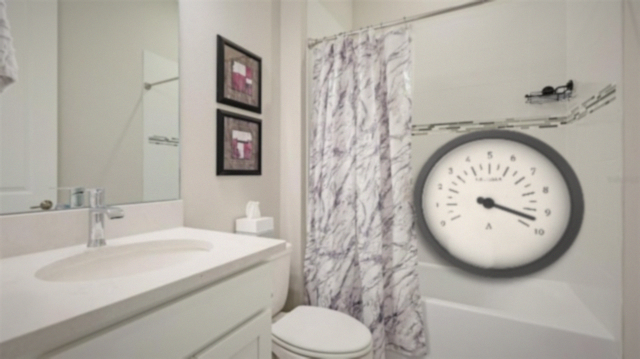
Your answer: {"value": 9.5, "unit": "A"}
